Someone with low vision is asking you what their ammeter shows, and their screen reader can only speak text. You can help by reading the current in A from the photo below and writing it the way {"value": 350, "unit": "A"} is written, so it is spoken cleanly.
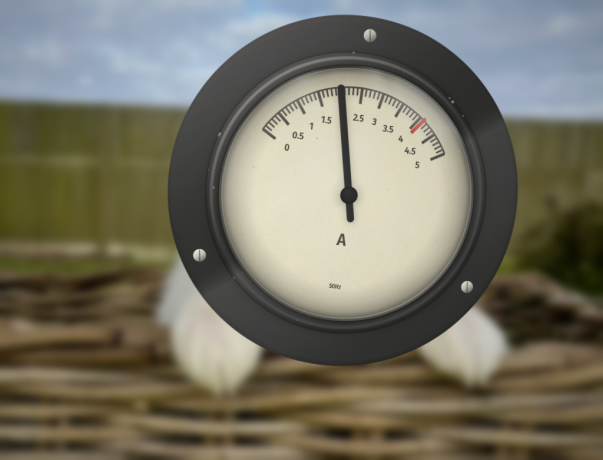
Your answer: {"value": 2, "unit": "A"}
